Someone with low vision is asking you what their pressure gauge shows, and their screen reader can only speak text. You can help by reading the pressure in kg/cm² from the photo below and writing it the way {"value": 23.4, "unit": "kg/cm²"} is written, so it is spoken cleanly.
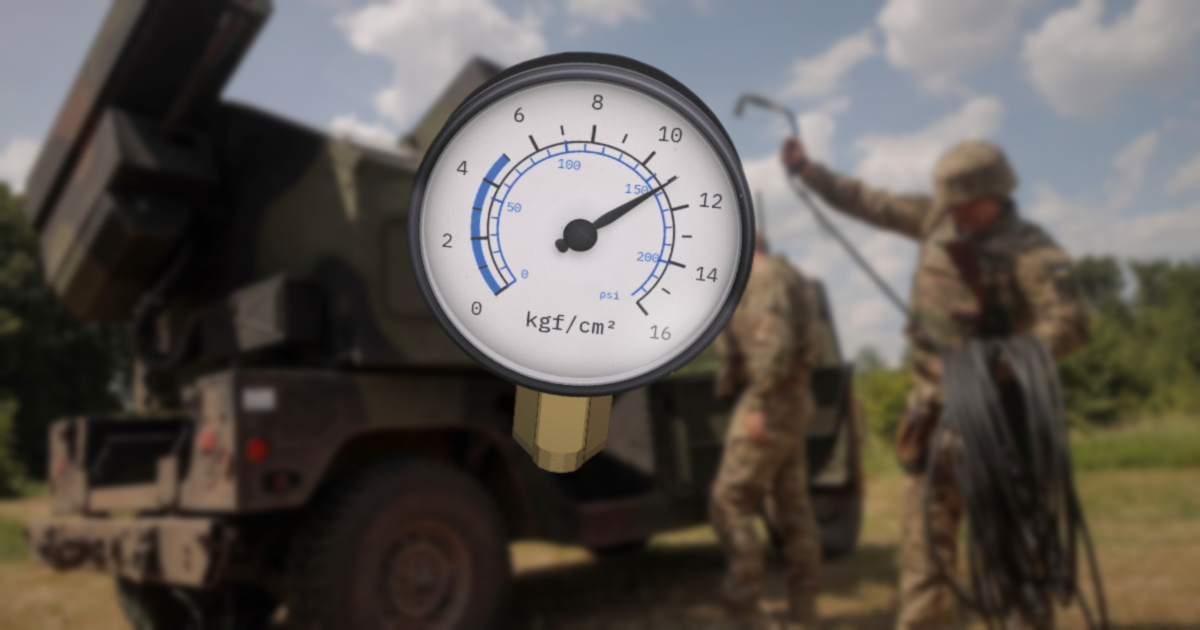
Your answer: {"value": 11, "unit": "kg/cm²"}
